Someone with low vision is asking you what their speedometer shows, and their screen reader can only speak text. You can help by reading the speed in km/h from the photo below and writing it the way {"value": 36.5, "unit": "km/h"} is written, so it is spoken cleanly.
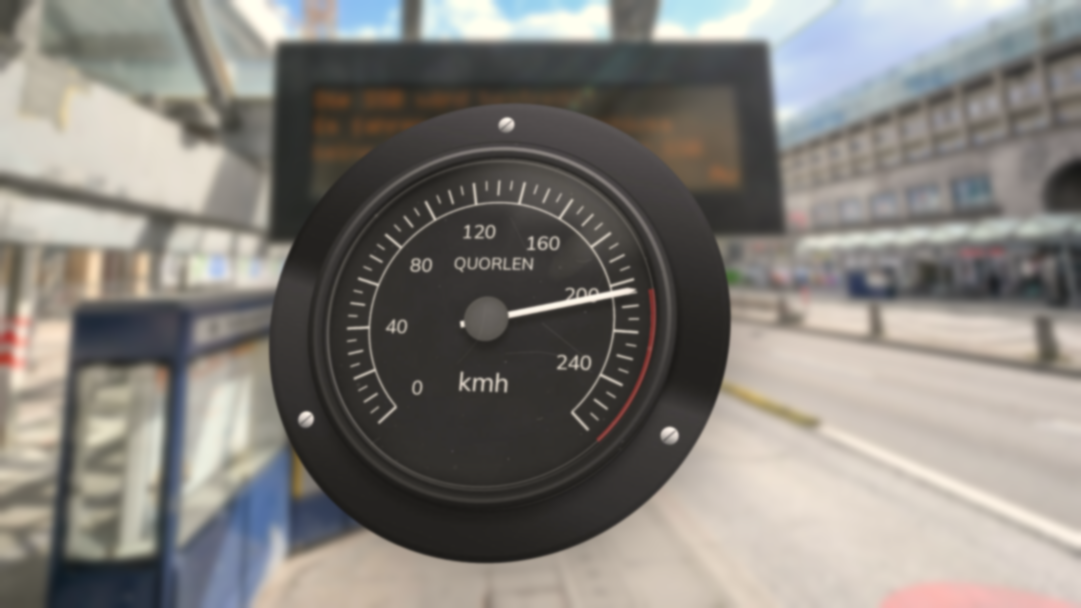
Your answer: {"value": 205, "unit": "km/h"}
